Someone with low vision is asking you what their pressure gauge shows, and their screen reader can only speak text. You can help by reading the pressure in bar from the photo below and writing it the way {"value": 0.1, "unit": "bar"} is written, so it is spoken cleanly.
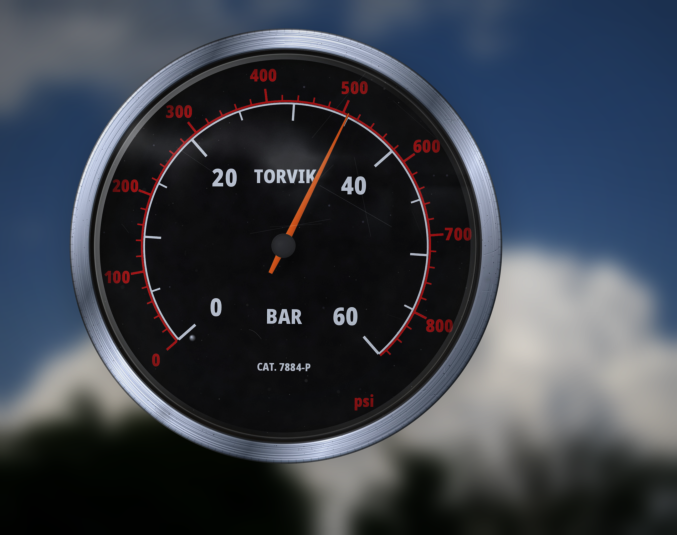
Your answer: {"value": 35, "unit": "bar"}
